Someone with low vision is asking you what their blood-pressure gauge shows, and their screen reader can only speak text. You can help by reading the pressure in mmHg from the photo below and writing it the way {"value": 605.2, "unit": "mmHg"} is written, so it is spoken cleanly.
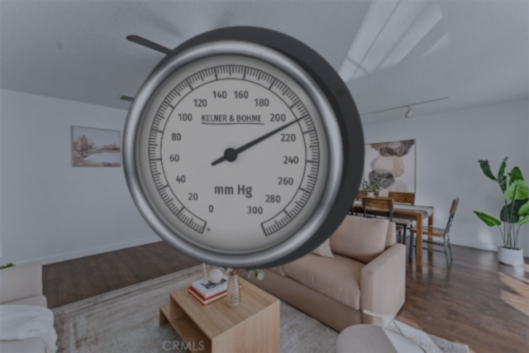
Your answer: {"value": 210, "unit": "mmHg"}
